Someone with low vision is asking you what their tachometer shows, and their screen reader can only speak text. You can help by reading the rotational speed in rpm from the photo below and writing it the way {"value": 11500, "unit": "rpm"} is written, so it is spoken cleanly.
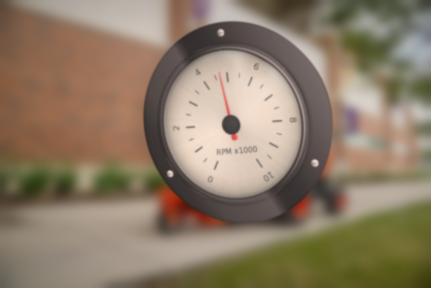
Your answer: {"value": 4750, "unit": "rpm"}
